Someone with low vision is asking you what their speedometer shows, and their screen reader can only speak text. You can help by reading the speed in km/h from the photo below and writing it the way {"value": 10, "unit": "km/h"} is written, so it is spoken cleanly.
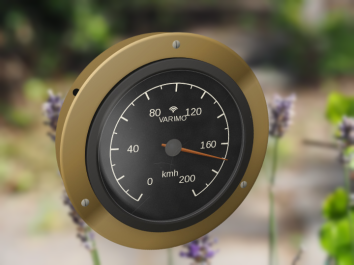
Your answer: {"value": 170, "unit": "km/h"}
